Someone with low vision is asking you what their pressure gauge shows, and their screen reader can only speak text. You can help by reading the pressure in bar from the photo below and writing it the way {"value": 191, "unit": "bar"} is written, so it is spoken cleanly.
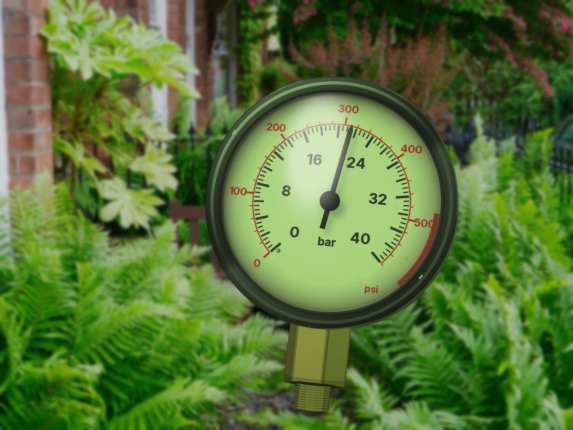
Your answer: {"value": 21.5, "unit": "bar"}
